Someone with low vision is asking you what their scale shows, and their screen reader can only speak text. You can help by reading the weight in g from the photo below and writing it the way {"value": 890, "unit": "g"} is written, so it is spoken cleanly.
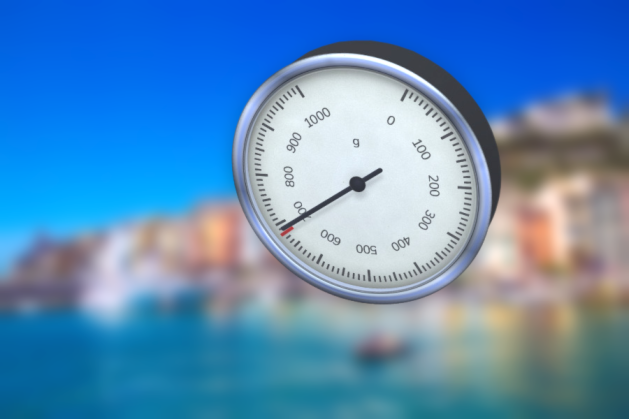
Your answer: {"value": 690, "unit": "g"}
